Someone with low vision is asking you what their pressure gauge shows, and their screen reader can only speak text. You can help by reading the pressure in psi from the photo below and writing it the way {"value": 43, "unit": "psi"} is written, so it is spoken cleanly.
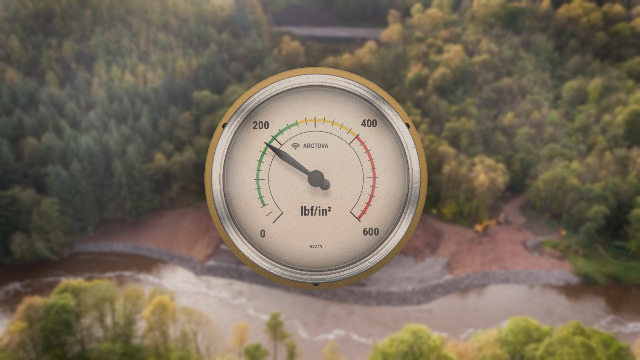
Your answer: {"value": 180, "unit": "psi"}
